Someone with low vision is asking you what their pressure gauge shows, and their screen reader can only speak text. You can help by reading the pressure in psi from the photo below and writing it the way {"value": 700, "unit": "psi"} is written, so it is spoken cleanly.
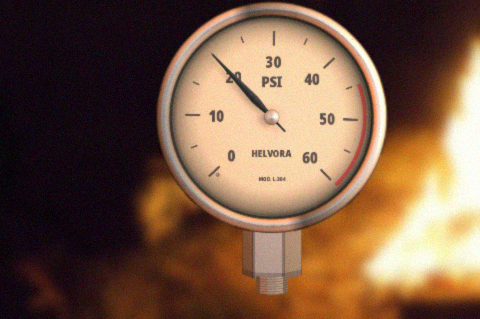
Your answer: {"value": 20, "unit": "psi"}
